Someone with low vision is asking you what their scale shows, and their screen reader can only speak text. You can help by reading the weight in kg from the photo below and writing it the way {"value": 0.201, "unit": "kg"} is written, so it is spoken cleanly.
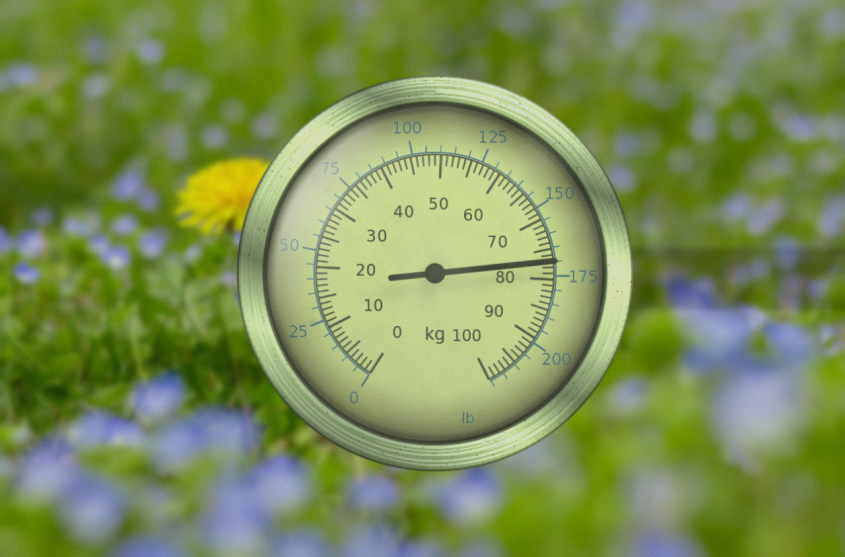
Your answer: {"value": 77, "unit": "kg"}
